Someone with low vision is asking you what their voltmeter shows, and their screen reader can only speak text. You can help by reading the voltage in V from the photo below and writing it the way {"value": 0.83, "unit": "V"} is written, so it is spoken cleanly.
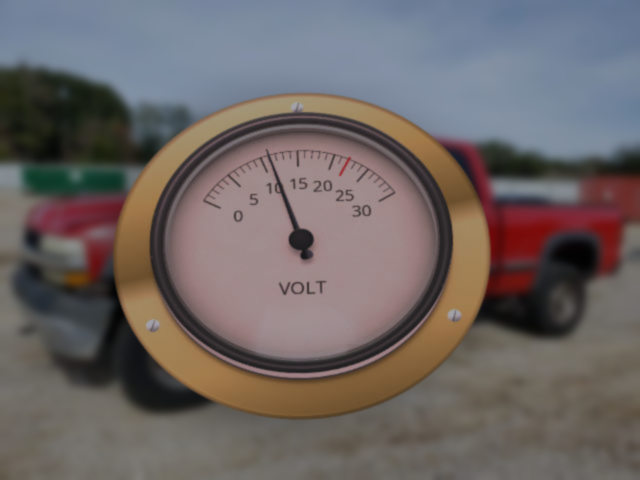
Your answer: {"value": 11, "unit": "V"}
